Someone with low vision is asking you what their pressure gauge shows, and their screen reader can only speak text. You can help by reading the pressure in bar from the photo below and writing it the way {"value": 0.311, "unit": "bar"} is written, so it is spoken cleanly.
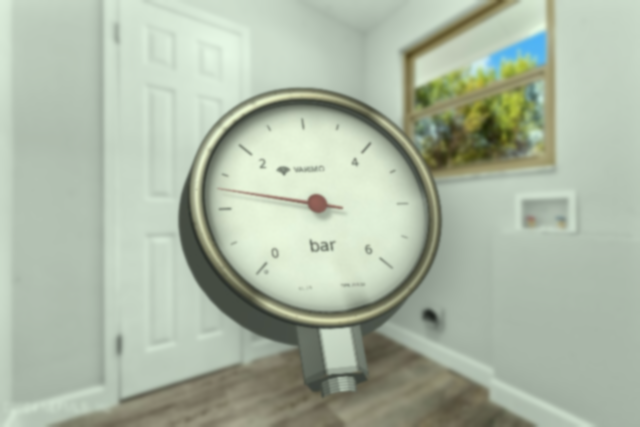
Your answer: {"value": 1.25, "unit": "bar"}
